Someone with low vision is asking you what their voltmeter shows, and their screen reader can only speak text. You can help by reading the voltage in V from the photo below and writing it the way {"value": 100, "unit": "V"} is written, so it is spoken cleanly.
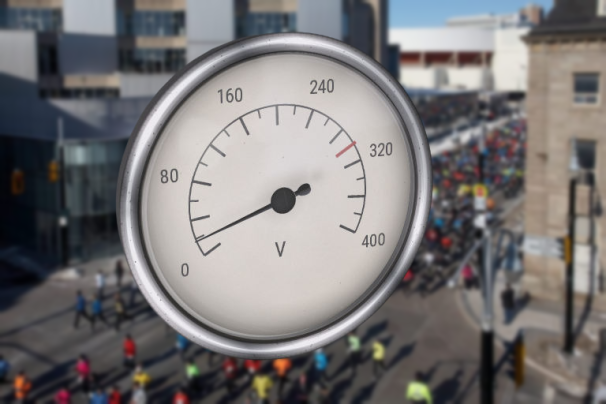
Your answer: {"value": 20, "unit": "V"}
